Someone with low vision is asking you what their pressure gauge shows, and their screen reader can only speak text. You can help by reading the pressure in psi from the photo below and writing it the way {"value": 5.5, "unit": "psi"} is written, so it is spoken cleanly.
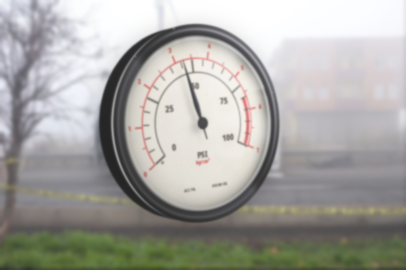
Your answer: {"value": 45, "unit": "psi"}
